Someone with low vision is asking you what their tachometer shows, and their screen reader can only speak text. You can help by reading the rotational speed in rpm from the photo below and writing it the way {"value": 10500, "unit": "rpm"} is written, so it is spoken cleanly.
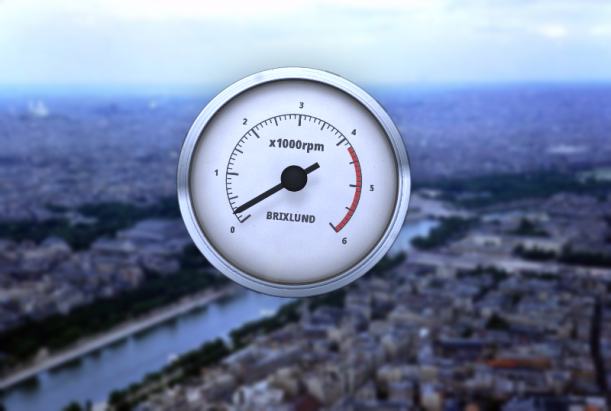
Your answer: {"value": 200, "unit": "rpm"}
